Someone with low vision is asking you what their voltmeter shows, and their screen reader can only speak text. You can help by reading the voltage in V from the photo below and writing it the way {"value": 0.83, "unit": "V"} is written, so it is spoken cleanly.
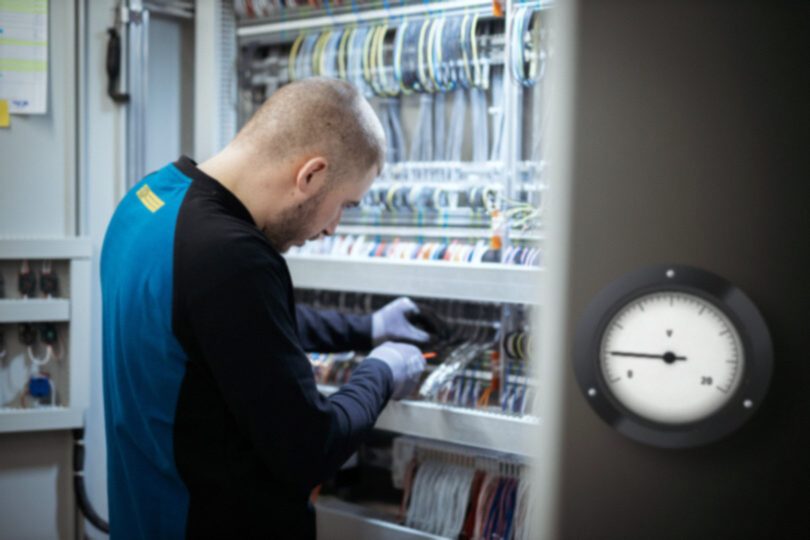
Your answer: {"value": 2.5, "unit": "V"}
